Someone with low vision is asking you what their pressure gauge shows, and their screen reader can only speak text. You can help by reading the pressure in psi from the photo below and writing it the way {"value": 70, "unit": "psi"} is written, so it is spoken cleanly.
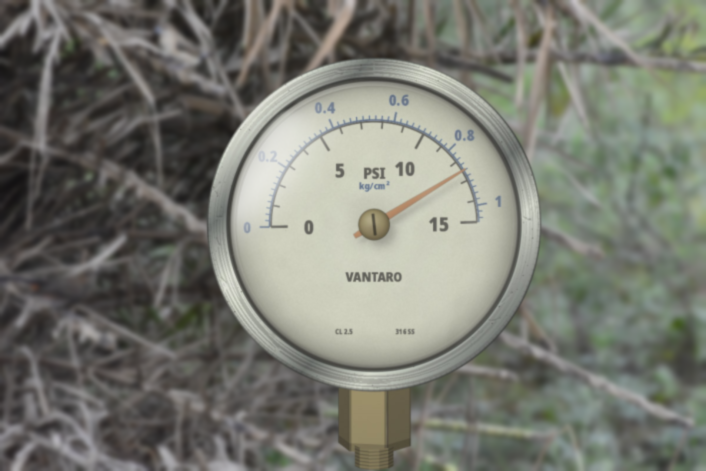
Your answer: {"value": 12.5, "unit": "psi"}
